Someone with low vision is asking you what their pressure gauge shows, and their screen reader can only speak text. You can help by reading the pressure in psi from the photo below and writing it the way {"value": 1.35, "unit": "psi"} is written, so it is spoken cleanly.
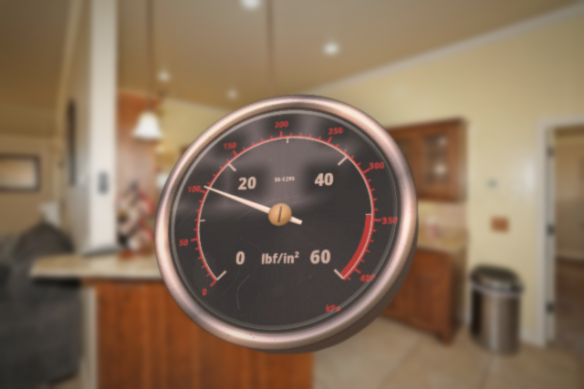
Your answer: {"value": 15, "unit": "psi"}
